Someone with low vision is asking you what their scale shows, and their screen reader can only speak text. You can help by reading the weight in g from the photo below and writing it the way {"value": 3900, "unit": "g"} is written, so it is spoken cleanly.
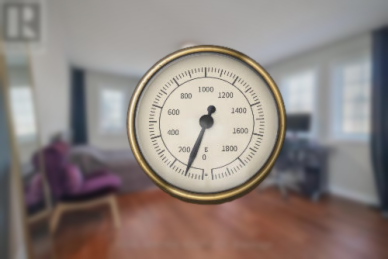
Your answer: {"value": 100, "unit": "g"}
